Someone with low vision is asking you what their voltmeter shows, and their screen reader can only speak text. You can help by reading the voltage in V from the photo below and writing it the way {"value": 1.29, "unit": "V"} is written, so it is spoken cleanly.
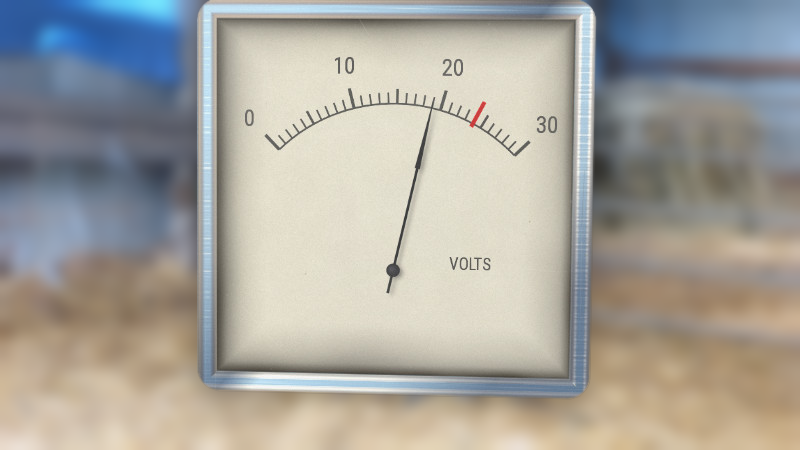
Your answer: {"value": 19, "unit": "V"}
